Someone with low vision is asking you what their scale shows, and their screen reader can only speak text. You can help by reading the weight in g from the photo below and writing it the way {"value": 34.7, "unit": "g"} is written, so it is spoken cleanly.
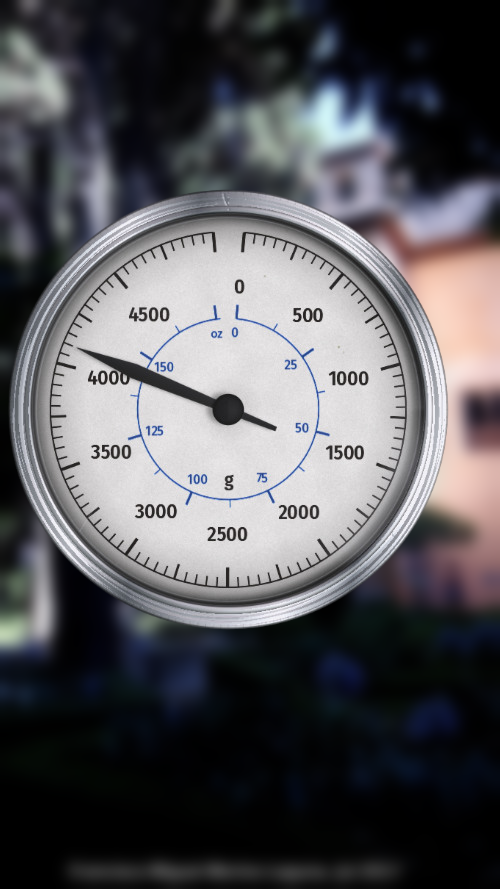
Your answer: {"value": 4100, "unit": "g"}
